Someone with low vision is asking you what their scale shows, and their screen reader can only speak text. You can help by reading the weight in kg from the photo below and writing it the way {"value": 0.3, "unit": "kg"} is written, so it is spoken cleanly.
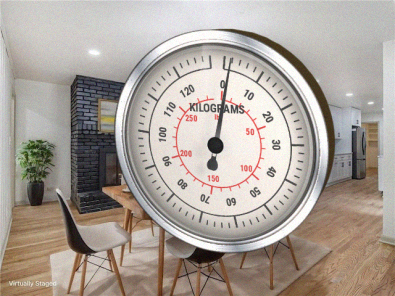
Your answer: {"value": 2, "unit": "kg"}
